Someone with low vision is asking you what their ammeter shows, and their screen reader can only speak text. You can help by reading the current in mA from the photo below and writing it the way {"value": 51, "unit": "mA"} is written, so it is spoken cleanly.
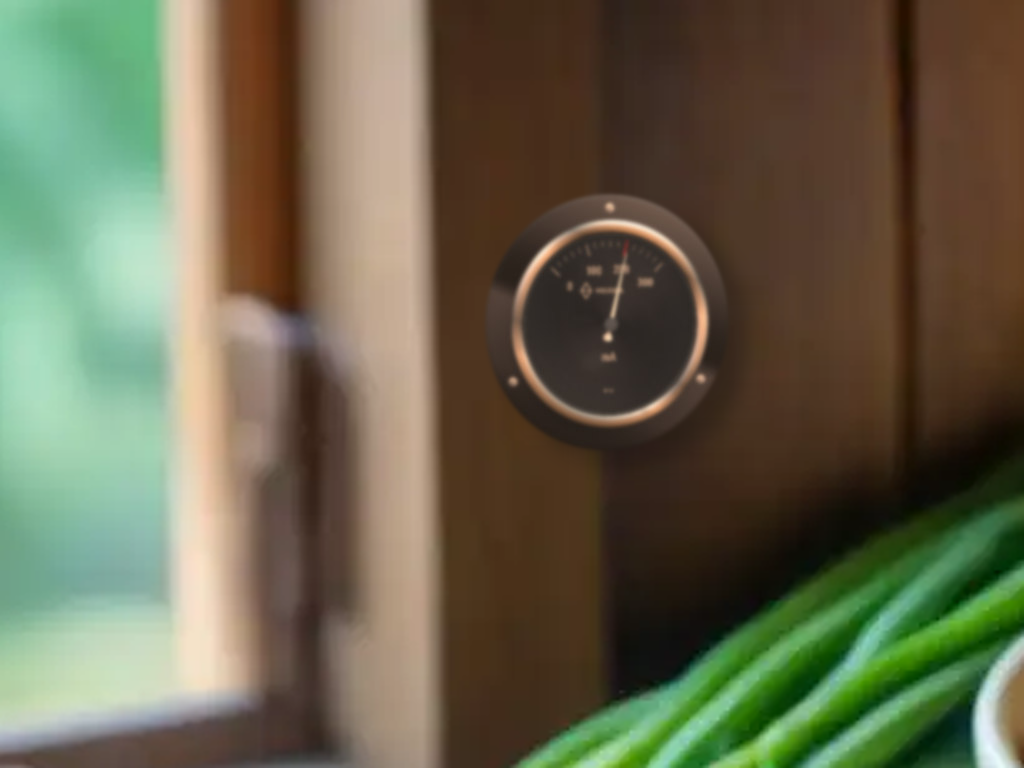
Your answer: {"value": 200, "unit": "mA"}
